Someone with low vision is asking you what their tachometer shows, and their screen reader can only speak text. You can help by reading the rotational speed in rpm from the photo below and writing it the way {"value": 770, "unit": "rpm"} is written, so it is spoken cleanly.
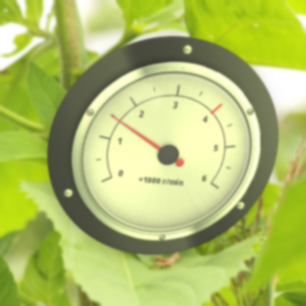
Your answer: {"value": 1500, "unit": "rpm"}
